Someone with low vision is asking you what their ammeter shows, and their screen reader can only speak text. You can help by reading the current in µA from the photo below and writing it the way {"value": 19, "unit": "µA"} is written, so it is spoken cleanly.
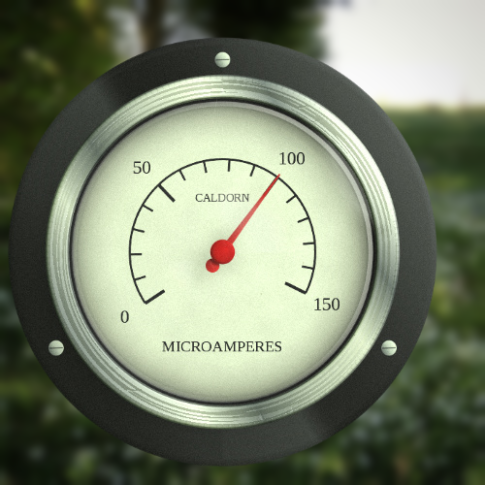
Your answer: {"value": 100, "unit": "µA"}
